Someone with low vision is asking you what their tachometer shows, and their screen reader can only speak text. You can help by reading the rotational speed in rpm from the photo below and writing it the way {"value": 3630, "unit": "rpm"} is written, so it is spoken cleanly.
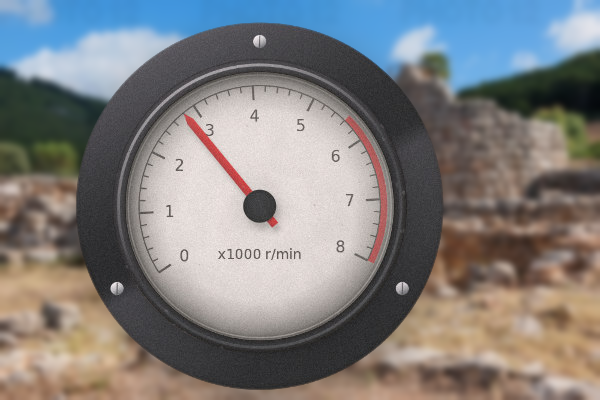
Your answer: {"value": 2800, "unit": "rpm"}
